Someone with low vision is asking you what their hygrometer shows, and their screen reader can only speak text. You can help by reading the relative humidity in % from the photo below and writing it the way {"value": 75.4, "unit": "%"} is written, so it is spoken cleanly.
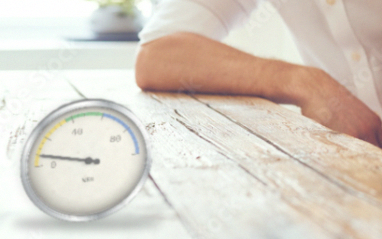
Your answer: {"value": 8, "unit": "%"}
